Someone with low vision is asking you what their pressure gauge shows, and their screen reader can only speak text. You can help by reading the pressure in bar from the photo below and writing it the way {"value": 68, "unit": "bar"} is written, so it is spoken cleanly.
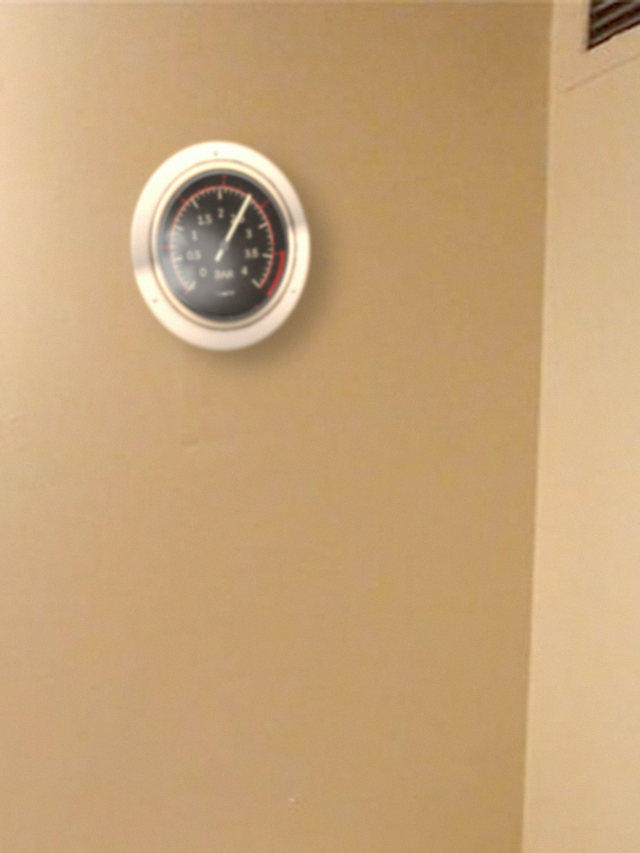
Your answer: {"value": 2.5, "unit": "bar"}
